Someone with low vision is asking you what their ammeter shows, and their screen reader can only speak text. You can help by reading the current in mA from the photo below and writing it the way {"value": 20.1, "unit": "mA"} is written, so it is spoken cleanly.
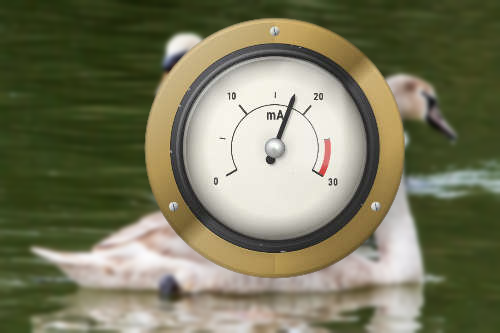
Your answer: {"value": 17.5, "unit": "mA"}
